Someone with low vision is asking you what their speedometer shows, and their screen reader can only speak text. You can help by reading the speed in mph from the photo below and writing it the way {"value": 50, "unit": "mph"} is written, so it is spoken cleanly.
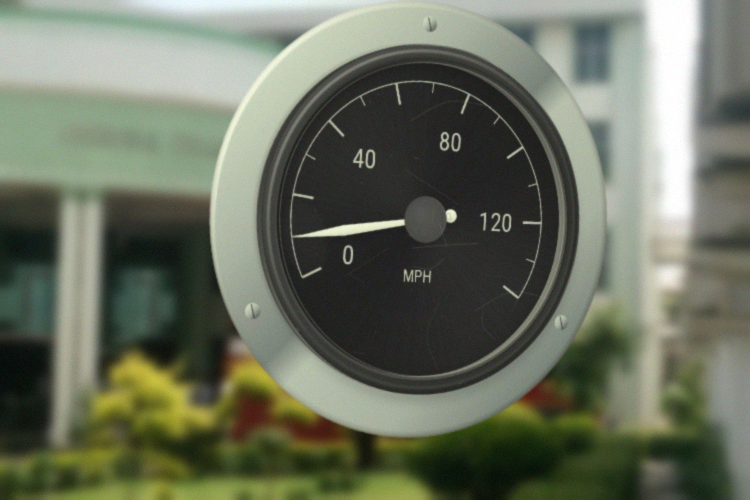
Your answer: {"value": 10, "unit": "mph"}
